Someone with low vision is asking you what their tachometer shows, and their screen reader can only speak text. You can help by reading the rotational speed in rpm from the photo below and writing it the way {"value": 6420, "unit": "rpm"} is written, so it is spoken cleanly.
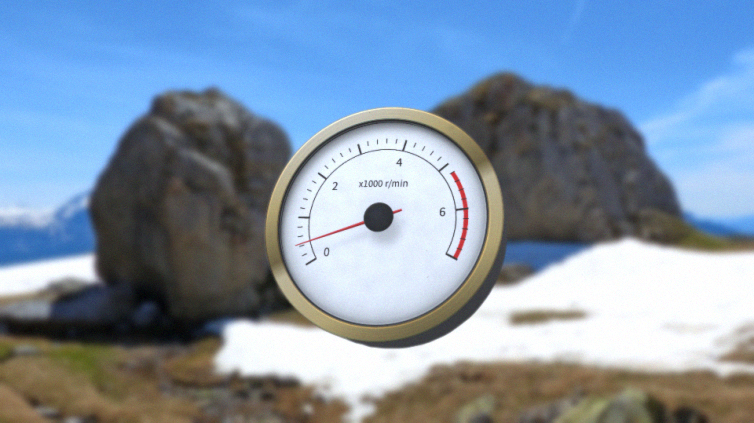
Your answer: {"value": 400, "unit": "rpm"}
